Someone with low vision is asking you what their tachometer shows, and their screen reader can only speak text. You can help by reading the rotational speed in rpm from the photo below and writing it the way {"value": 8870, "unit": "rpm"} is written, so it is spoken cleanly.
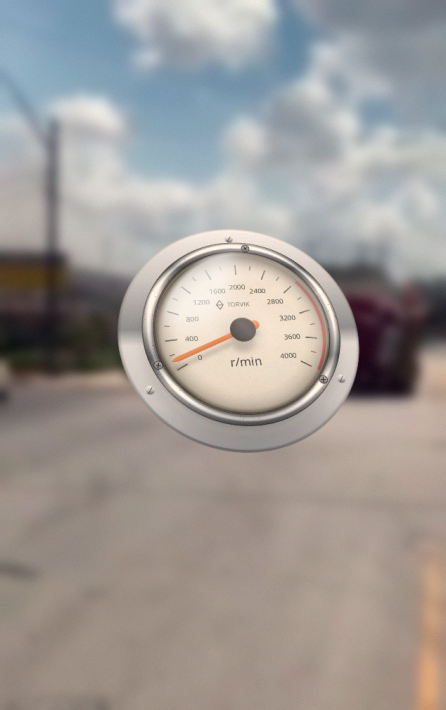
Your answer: {"value": 100, "unit": "rpm"}
